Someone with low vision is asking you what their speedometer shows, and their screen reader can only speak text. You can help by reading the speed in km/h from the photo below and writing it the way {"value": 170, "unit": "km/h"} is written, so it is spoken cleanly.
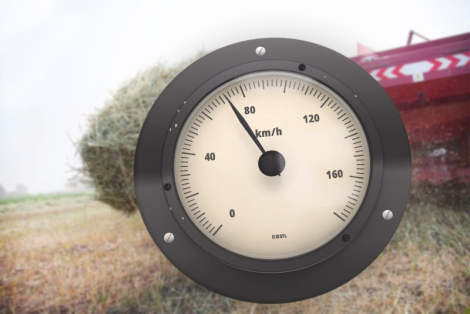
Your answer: {"value": 72, "unit": "km/h"}
